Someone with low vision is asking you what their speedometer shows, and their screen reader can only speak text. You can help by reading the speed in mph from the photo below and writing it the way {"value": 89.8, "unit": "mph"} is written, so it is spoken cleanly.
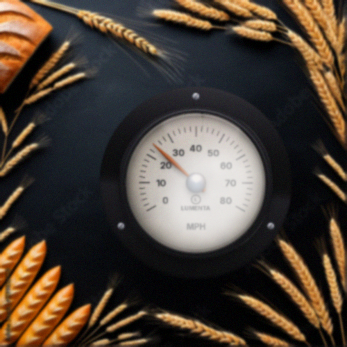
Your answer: {"value": 24, "unit": "mph"}
